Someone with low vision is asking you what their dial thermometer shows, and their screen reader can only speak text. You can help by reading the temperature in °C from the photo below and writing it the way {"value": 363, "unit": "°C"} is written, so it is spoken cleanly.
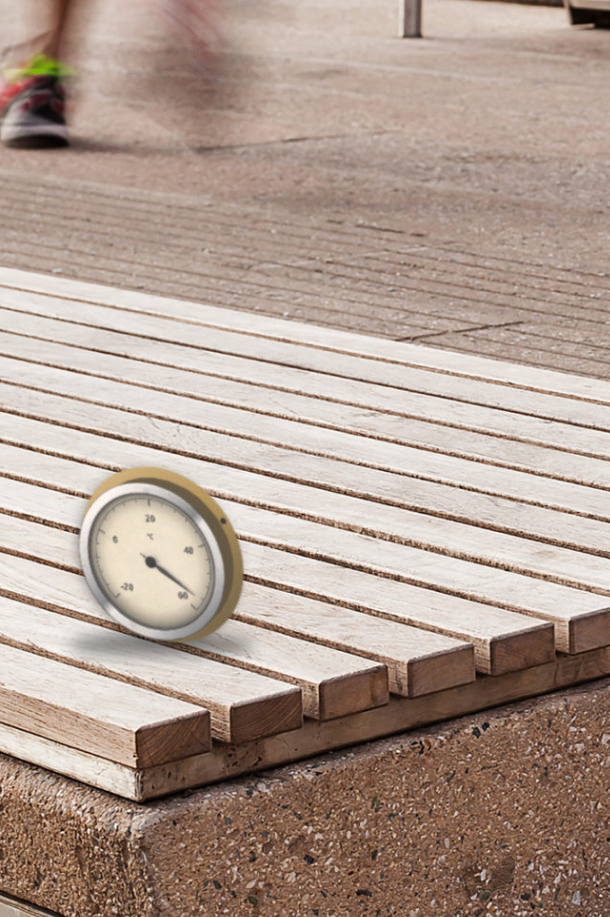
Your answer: {"value": 56, "unit": "°C"}
